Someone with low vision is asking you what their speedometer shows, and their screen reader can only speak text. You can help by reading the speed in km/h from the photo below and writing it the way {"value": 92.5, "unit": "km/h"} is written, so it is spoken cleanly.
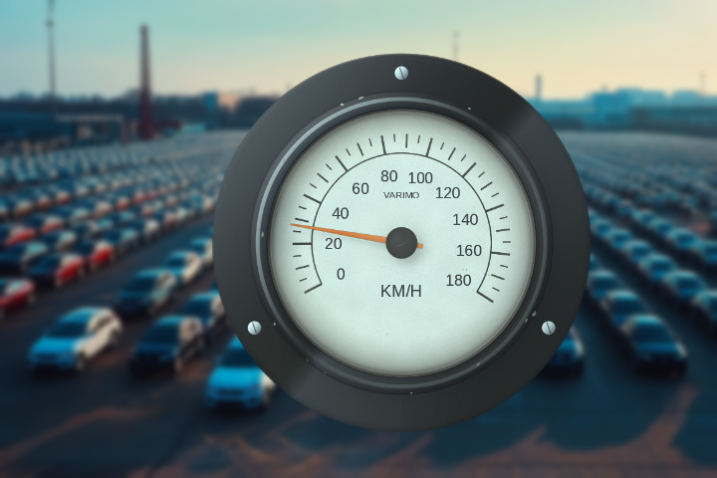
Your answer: {"value": 27.5, "unit": "km/h"}
